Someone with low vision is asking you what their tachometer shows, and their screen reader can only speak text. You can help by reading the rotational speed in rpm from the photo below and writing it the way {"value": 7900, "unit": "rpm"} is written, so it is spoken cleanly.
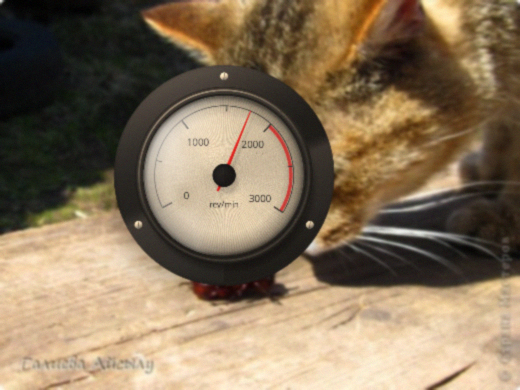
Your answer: {"value": 1750, "unit": "rpm"}
